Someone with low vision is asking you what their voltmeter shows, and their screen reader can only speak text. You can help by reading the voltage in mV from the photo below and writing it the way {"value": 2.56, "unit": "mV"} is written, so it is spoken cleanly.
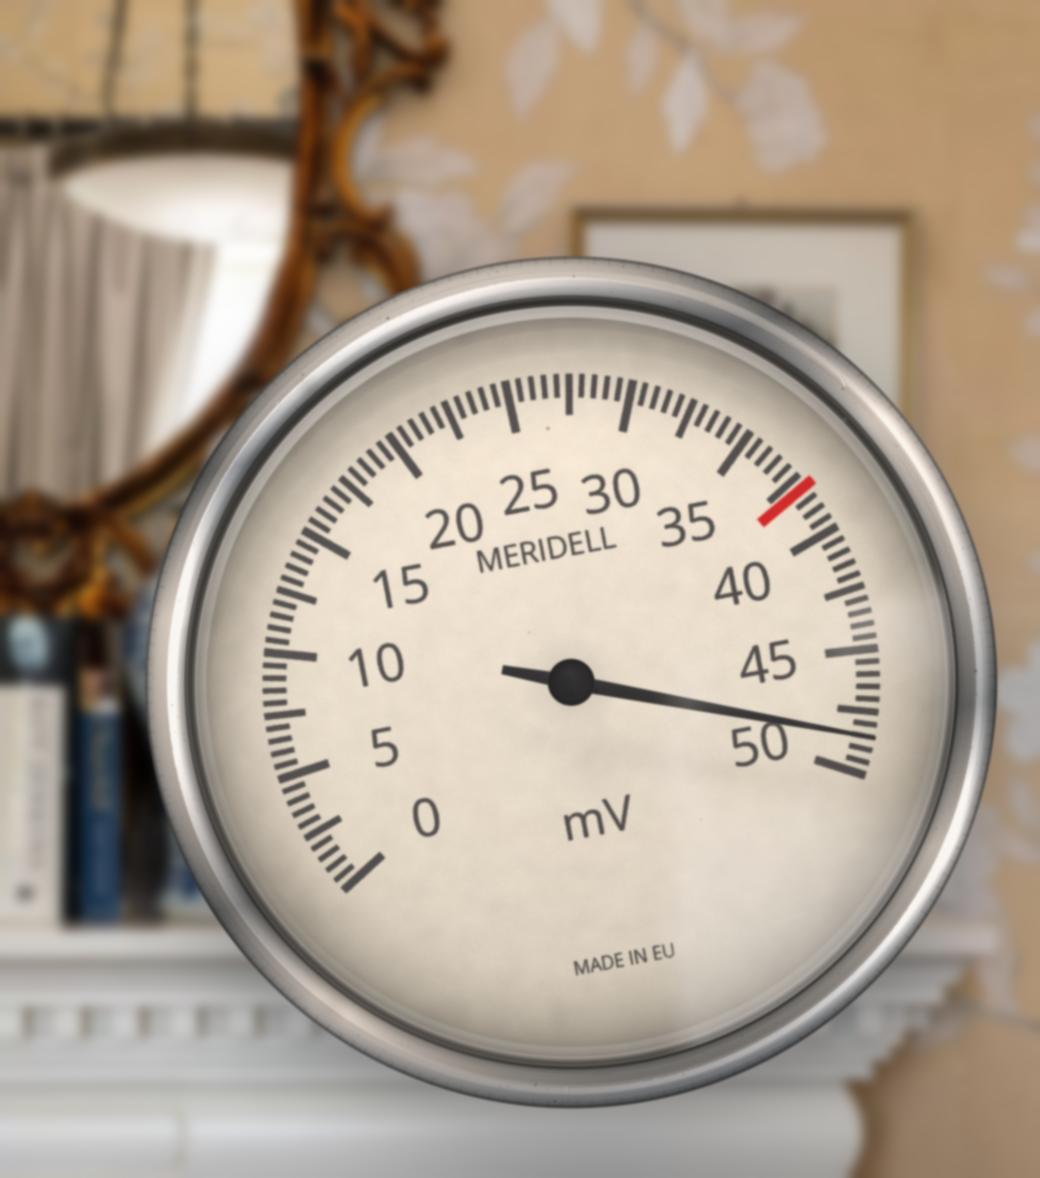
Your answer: {"value": 48.5, "unit": "mV"}
